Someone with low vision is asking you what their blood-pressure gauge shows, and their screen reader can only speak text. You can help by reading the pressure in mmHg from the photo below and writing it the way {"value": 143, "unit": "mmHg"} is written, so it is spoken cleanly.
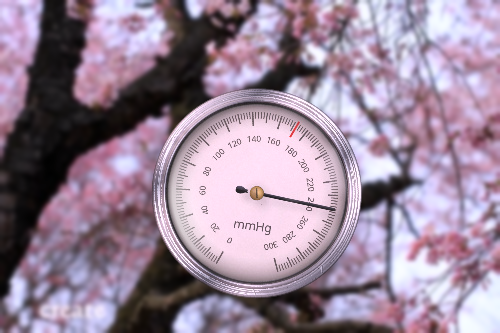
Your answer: {"value": 240, "unit": "mmHg"}
